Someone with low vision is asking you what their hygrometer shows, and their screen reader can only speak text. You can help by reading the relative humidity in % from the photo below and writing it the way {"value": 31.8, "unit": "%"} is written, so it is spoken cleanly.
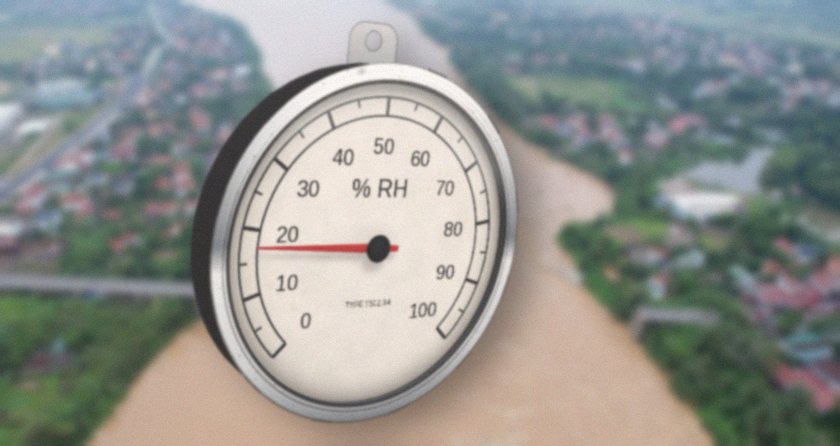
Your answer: {"value": 17.5, "unit": "%"}
